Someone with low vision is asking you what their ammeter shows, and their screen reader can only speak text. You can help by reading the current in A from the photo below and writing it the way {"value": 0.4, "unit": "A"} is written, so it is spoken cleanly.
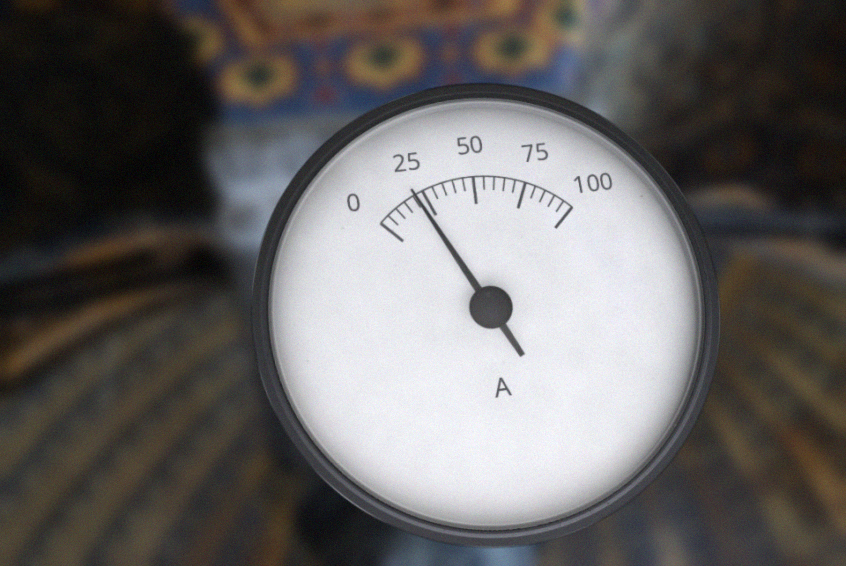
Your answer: {"value": 20, "unit": "A"}
